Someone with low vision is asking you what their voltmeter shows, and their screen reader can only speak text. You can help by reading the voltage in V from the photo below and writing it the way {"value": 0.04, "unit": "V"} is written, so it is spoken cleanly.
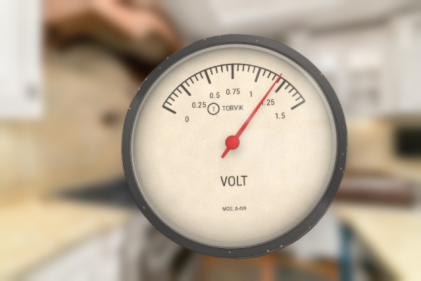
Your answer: {"value": 1.2, "unit": "V"}
